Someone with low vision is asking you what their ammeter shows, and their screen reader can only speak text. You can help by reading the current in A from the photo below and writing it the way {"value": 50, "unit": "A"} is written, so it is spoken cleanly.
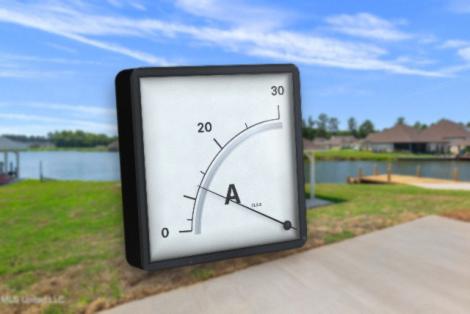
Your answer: {"value": 12.5, "unit": "A"}
